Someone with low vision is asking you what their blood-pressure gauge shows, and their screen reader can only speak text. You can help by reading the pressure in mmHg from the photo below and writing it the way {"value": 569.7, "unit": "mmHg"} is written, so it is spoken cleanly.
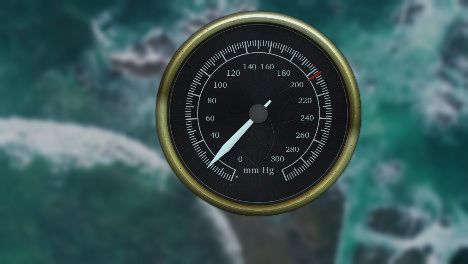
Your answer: {"value": 20, "unit": "mmHg"}
